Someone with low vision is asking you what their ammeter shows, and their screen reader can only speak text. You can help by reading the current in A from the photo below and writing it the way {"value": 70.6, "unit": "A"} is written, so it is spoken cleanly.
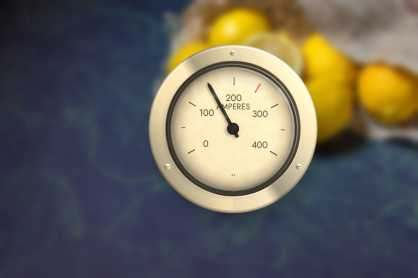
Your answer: {"value": 150, "unit": "A"}
